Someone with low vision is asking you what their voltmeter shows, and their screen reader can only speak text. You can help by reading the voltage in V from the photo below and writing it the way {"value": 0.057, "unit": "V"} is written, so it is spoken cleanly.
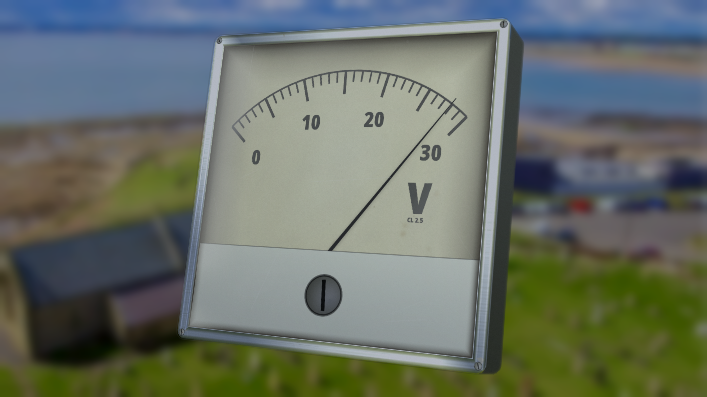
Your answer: {"value": 28, "unit": "V"}
